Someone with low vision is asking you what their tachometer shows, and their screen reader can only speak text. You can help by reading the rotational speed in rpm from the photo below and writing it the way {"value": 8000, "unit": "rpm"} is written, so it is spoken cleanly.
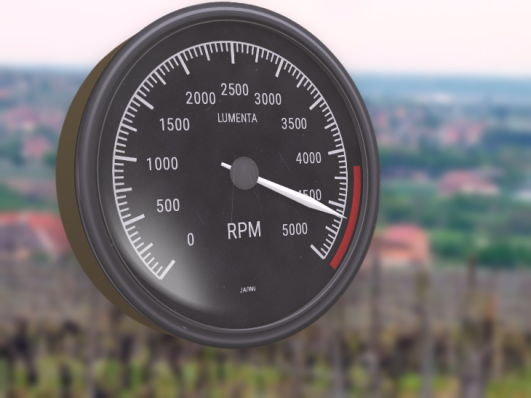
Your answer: {"value": 4600, "unit": "rpm"}
